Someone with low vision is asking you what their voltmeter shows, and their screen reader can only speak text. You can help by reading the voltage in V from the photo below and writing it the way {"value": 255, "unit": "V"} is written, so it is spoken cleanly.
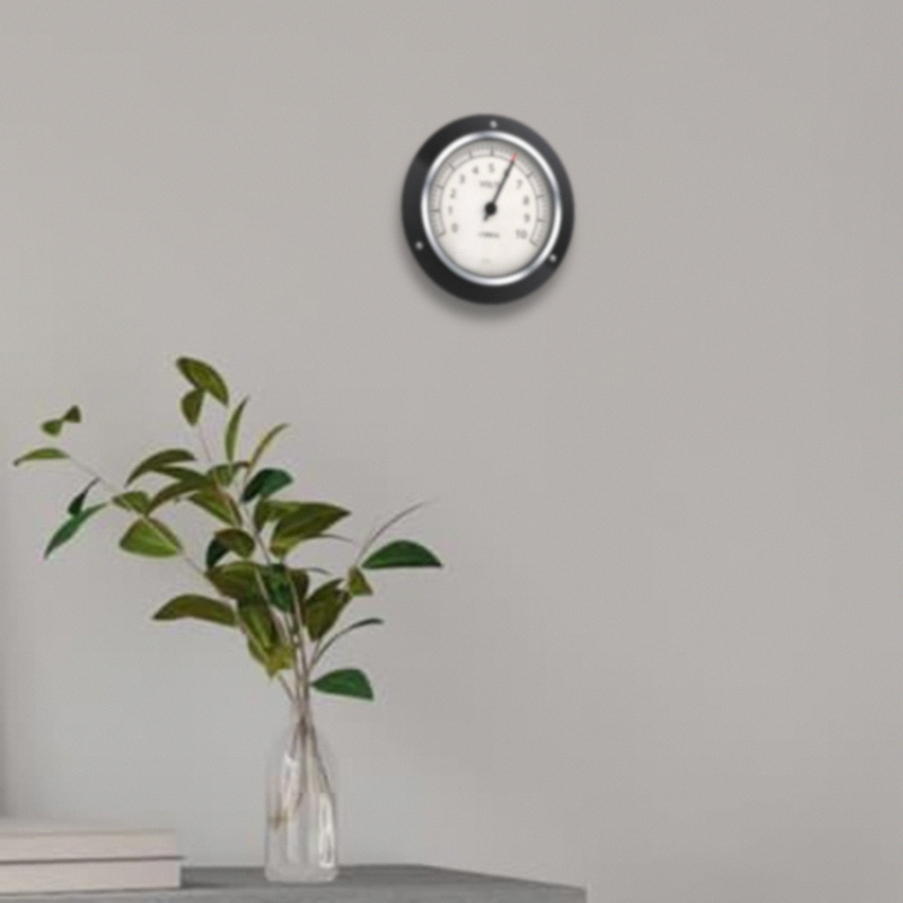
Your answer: {"value": 6, "unit": "V"}
